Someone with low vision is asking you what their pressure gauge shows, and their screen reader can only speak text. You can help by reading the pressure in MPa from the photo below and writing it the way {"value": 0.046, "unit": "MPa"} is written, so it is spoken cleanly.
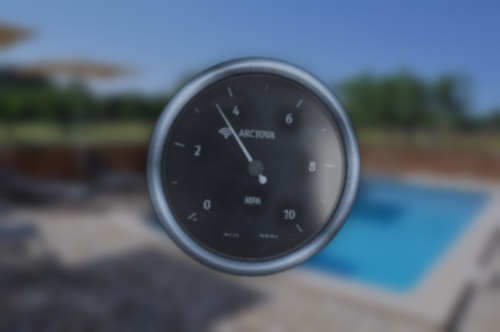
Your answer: {"value": 3.5, "unit": "MPa"}
